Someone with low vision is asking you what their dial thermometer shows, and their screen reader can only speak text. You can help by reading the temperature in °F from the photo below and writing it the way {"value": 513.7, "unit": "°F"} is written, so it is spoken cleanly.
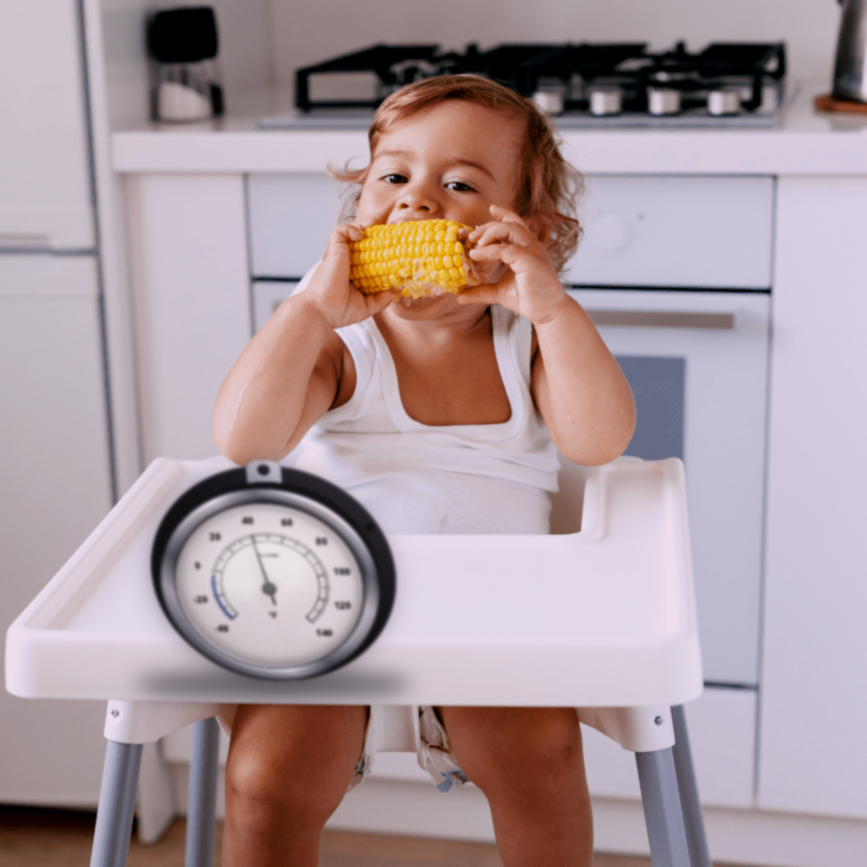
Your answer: {"value": 40, "unit": "°F"}
